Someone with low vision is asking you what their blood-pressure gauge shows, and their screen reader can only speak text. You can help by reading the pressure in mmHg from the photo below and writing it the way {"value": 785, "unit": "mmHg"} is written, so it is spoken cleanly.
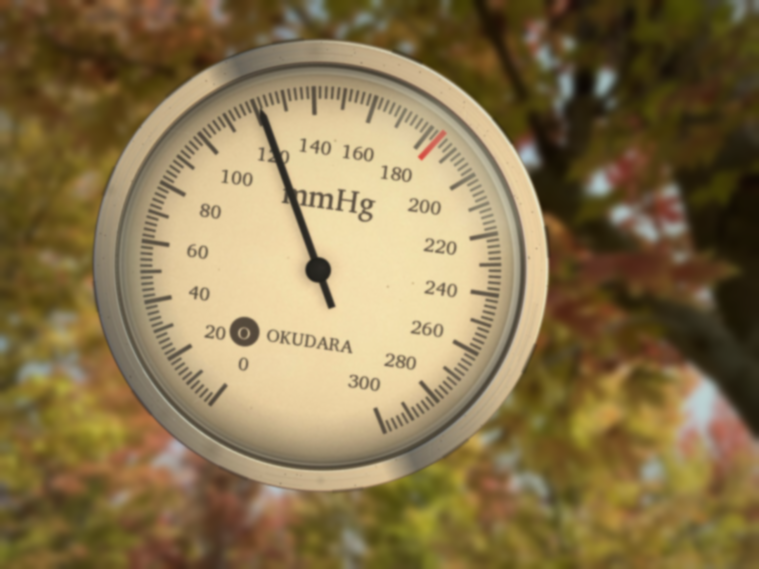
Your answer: {"value": 122, "unit": "mmHg"}
